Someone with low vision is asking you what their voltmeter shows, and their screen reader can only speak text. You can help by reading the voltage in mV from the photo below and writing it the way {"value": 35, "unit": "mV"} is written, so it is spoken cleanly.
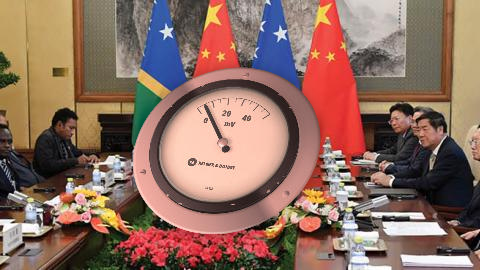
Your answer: {"value": 5, "unit": "mV"}
